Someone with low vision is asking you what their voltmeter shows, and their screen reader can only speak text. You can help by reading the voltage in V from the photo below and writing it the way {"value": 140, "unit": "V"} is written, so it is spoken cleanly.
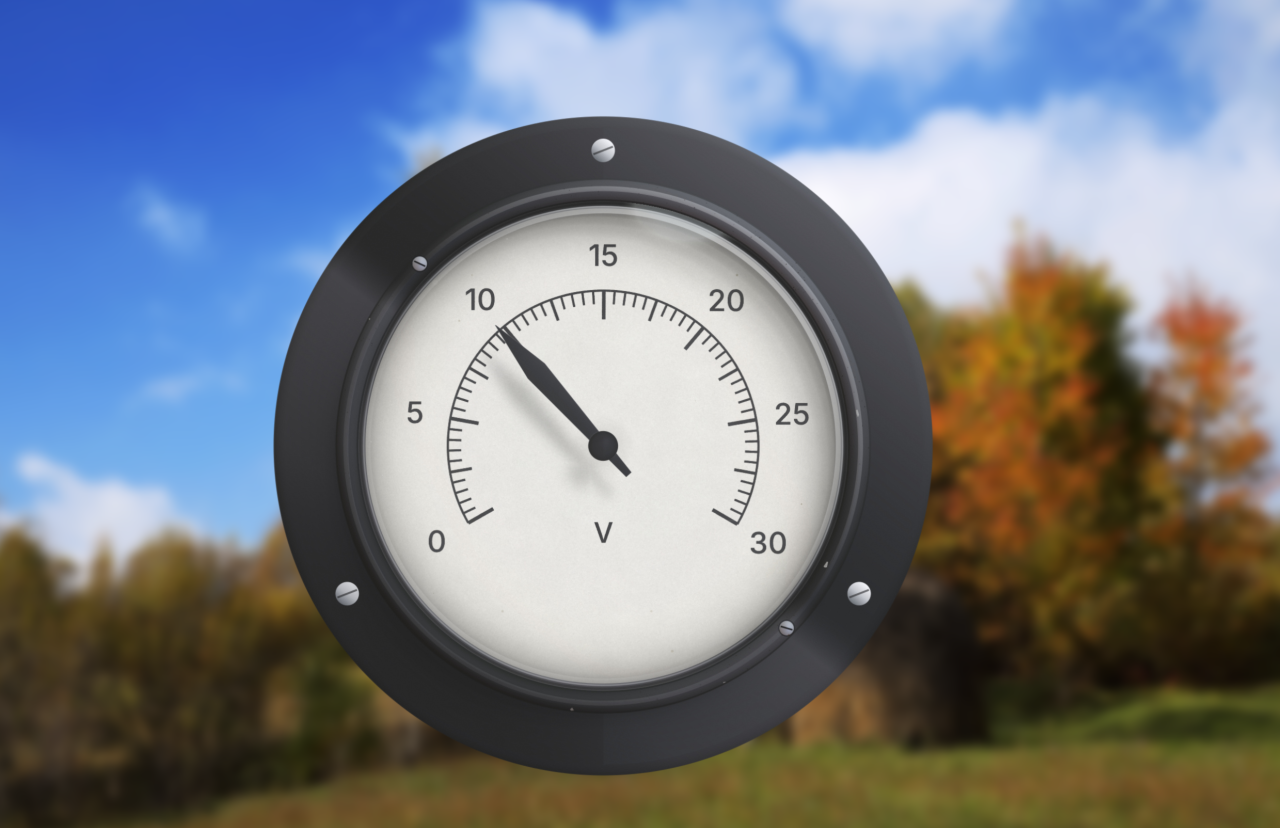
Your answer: {"value": 9.75, "unit": "V"}
